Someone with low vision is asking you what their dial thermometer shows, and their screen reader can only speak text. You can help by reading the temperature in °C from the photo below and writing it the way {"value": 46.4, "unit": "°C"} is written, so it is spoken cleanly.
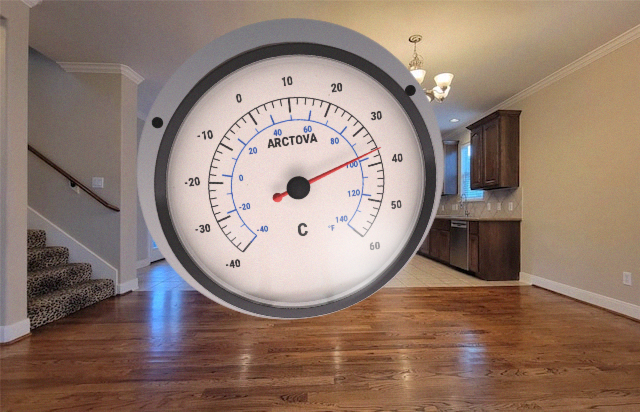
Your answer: {"value": 36, "unit": "°C"}
